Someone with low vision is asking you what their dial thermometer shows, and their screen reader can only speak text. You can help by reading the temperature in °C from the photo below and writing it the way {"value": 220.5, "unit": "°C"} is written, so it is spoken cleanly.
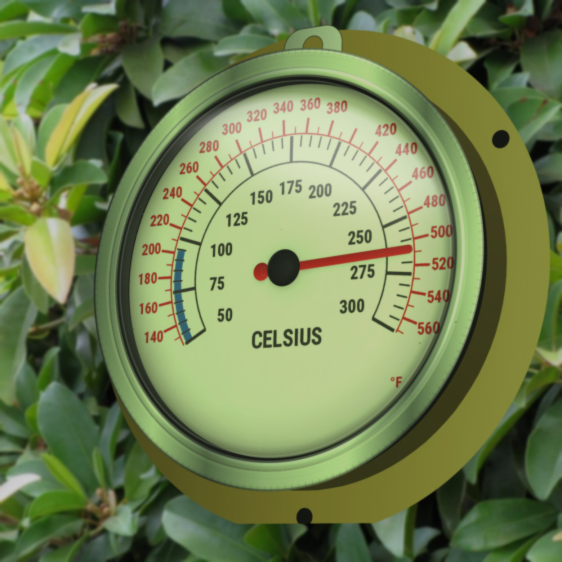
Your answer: {"value": 265, "unit": "°C"}
